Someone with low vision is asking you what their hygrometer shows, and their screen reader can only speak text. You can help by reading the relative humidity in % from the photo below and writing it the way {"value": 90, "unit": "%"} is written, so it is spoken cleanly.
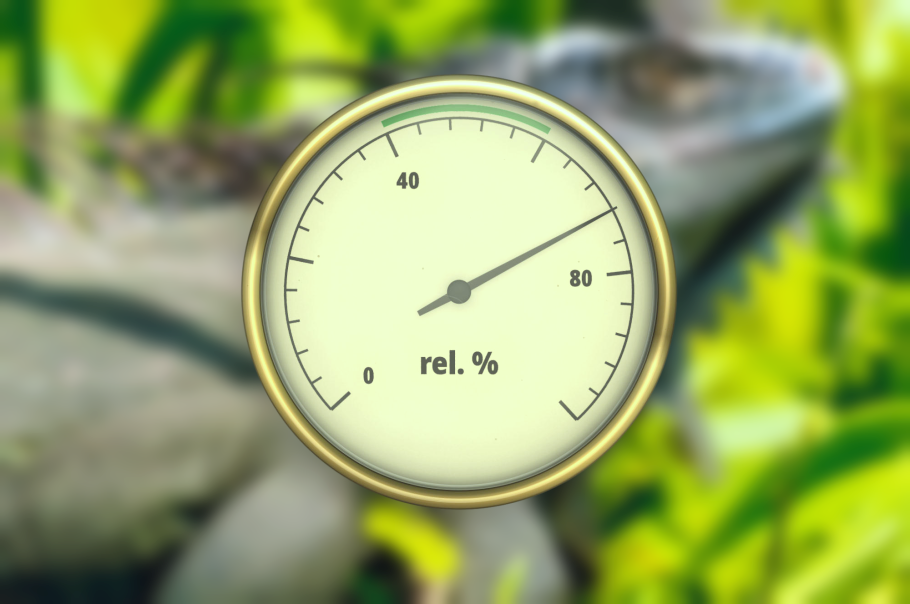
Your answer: {"value": 72, "unit": "%"}
